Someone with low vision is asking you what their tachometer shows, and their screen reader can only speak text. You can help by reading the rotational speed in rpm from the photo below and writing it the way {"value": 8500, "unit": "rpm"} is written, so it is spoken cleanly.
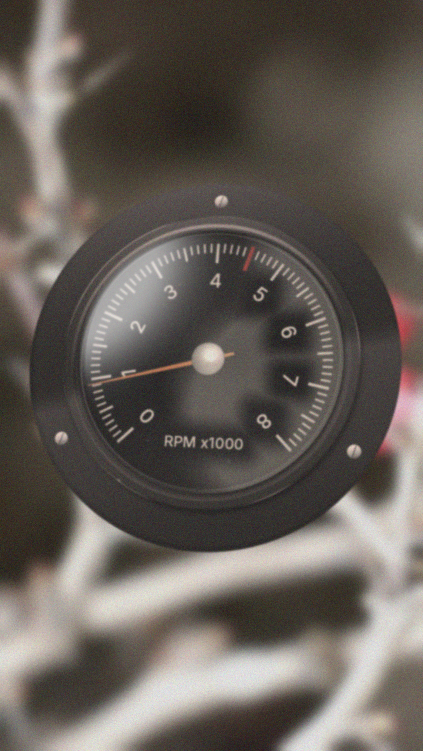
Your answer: {"value": 900, "unit": "rpm"}
